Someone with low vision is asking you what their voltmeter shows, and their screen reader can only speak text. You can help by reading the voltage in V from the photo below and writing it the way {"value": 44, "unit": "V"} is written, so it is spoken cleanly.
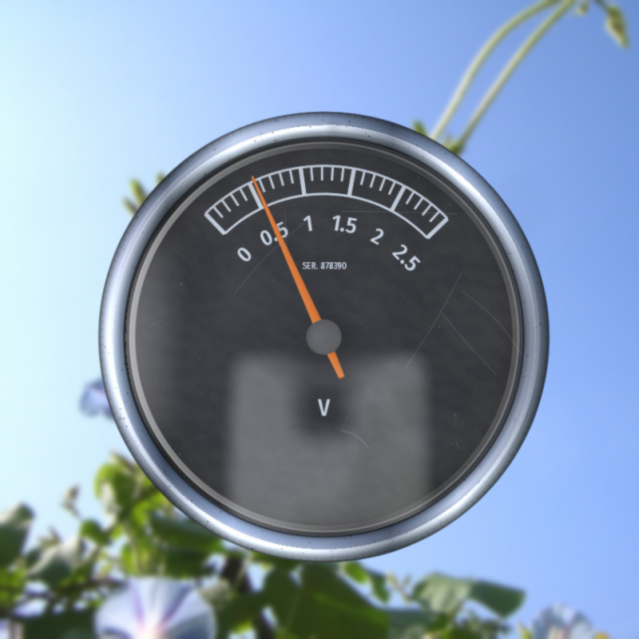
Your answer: {"value": 0.55, "unit": "V"}
